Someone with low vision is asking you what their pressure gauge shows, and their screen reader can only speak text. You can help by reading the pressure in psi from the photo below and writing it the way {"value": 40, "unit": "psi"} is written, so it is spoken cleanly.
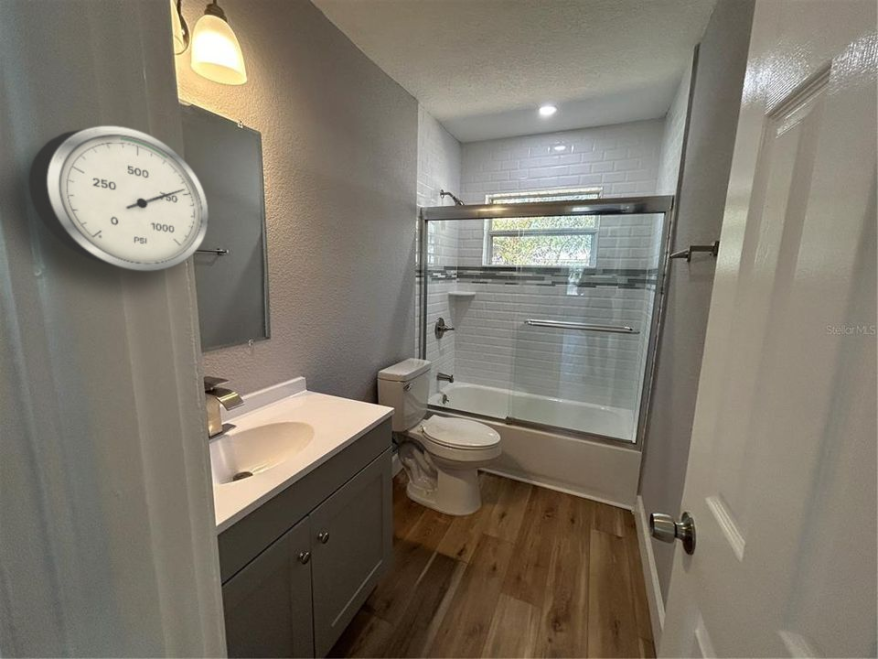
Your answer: {"value": 725, "unit": "psi"}
